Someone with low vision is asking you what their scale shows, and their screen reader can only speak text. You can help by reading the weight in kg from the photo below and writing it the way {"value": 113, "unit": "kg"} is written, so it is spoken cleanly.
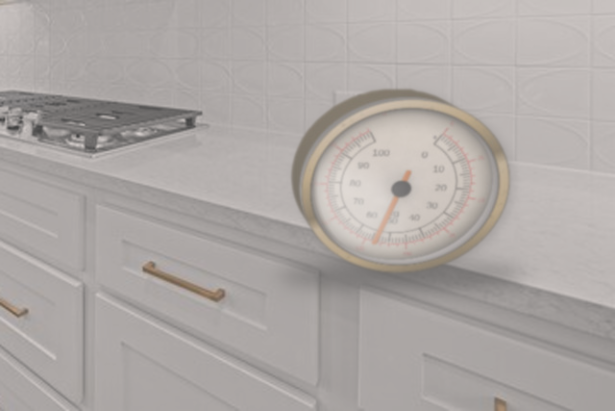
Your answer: {"value": 55, "unit": "kg"}
